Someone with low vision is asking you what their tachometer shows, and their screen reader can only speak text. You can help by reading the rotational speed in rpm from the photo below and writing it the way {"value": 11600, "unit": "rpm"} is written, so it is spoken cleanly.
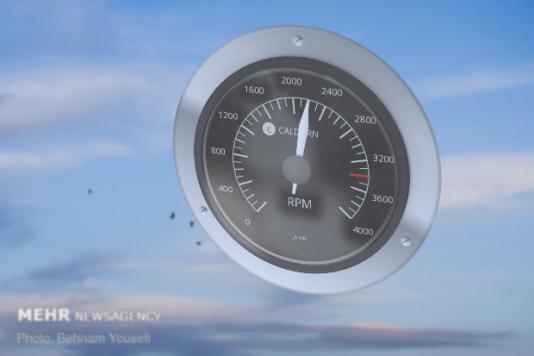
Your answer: {"value": 2200, "unit": "rpm"}
